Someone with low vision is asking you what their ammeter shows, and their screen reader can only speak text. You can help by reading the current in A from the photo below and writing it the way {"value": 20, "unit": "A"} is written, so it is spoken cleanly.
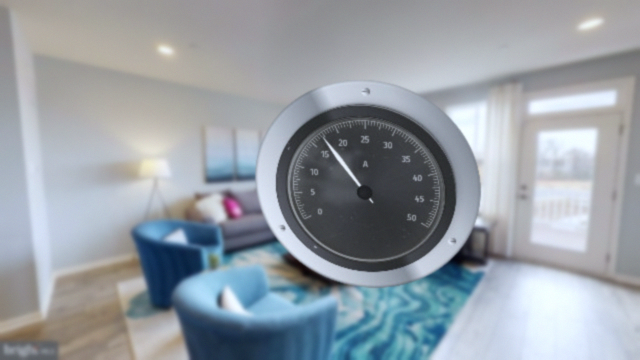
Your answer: {"value": 17.5, "unit": "A"}
